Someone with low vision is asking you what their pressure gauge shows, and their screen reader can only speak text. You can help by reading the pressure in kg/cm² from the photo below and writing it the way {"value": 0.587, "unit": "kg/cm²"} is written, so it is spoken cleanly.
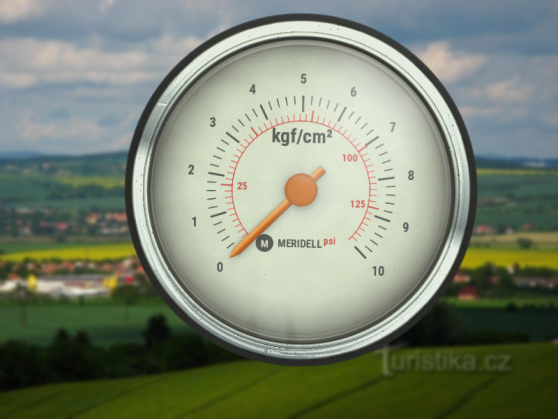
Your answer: {"value": 0, "unit": "kg/cm²"}
